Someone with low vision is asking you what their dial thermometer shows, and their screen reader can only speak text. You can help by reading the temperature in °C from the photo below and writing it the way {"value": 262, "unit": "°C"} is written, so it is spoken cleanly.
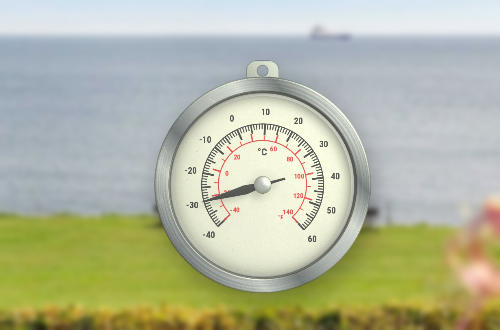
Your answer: {"value": -30, "unit": "°C"}
